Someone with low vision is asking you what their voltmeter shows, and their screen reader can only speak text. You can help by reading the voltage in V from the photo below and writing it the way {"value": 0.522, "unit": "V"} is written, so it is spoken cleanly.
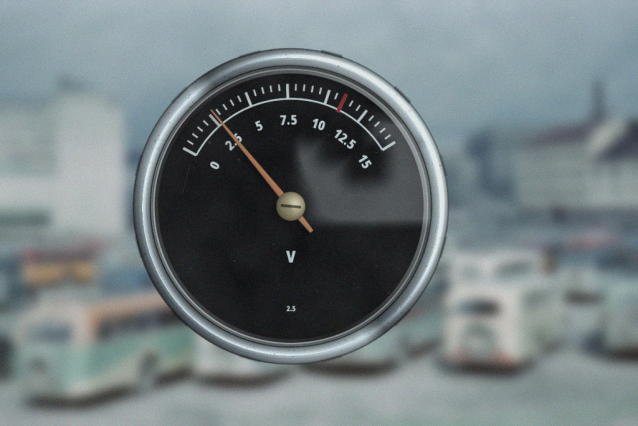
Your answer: {"value": 2.75, "unit": "V"}
